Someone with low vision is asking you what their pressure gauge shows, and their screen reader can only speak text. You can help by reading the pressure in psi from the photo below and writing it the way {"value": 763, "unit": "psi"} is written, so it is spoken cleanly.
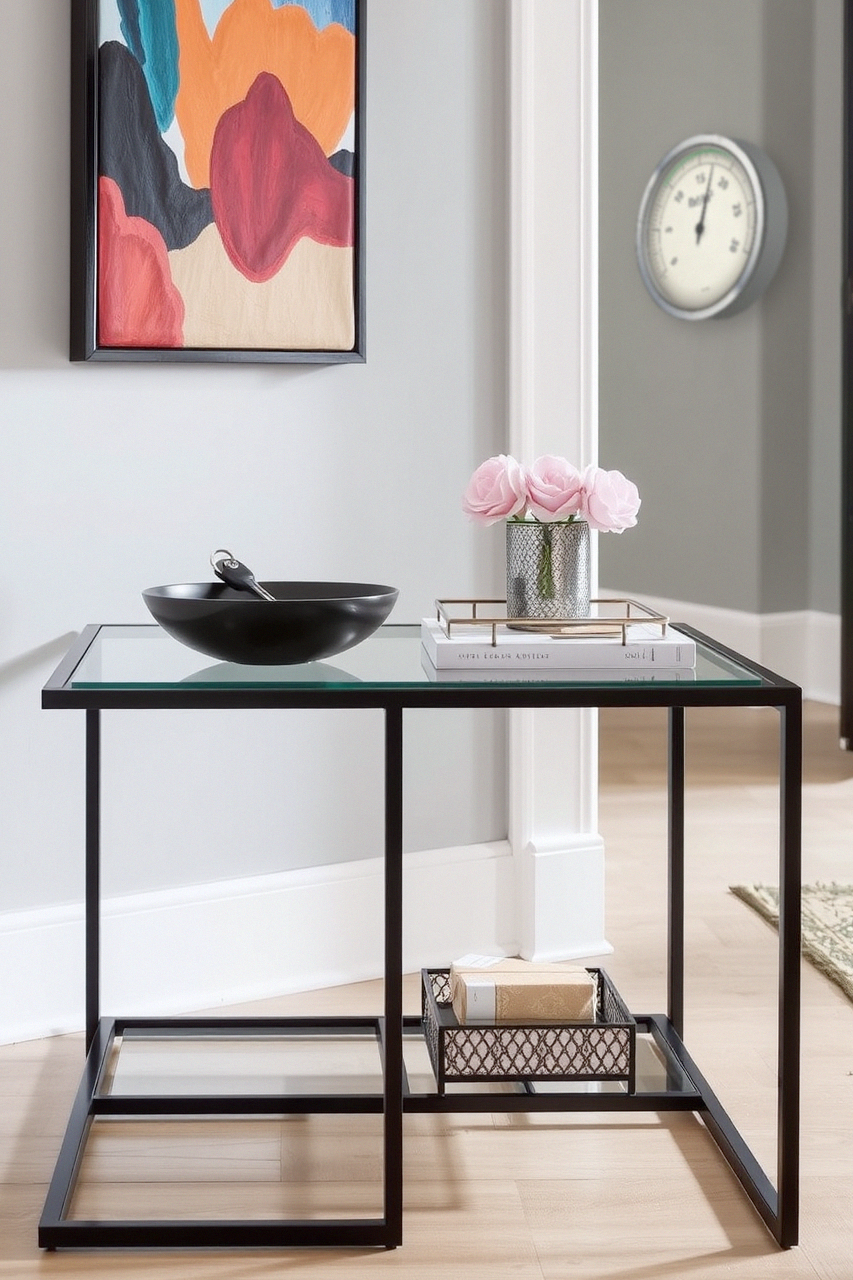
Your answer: {"value": 17.5, "unit": "psi"}
